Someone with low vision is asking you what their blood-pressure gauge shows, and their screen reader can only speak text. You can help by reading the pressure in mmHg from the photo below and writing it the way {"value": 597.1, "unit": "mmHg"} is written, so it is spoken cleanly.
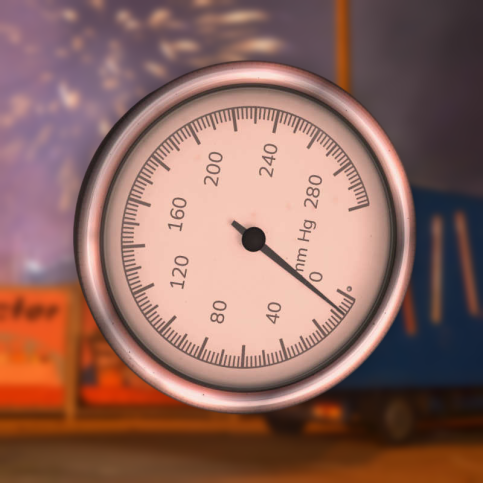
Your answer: {"value": 8, "unit": "mmHg"}
